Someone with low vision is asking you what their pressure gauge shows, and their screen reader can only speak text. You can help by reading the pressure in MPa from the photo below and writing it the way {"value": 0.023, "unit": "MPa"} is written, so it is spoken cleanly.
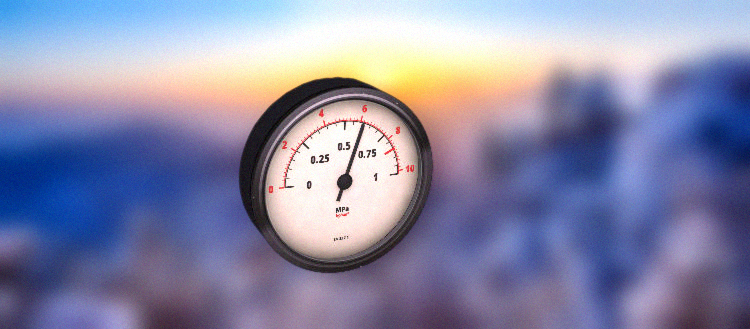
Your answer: {"value": 0.6, "unit": "MPa"}
